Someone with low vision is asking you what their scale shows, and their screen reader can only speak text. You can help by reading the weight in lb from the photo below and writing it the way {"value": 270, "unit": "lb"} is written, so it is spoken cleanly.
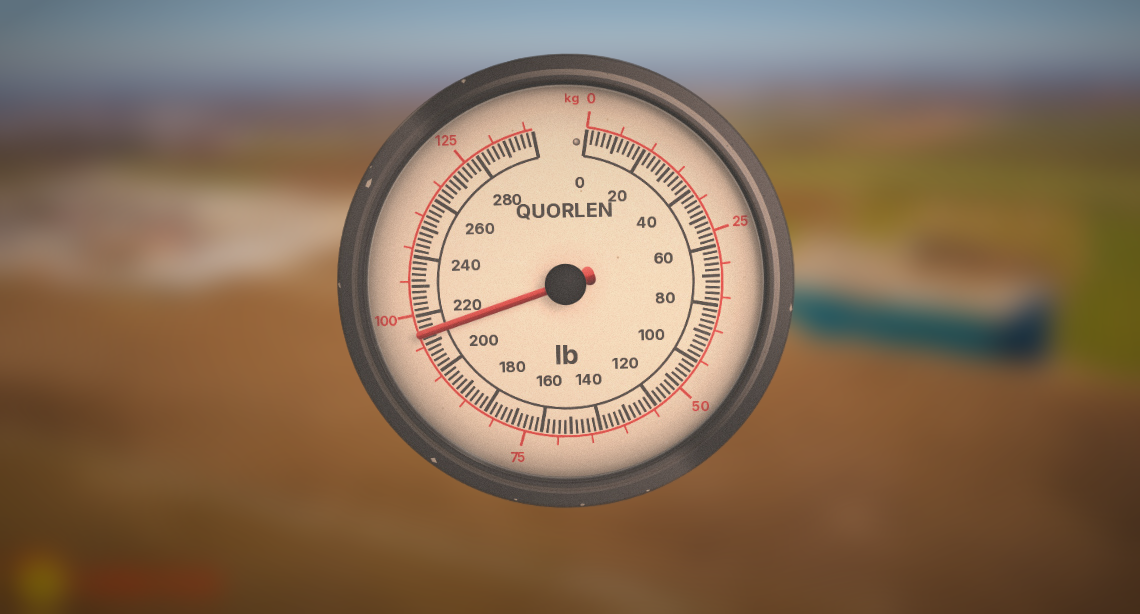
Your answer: {"value": 214, "unit": "lb"}
